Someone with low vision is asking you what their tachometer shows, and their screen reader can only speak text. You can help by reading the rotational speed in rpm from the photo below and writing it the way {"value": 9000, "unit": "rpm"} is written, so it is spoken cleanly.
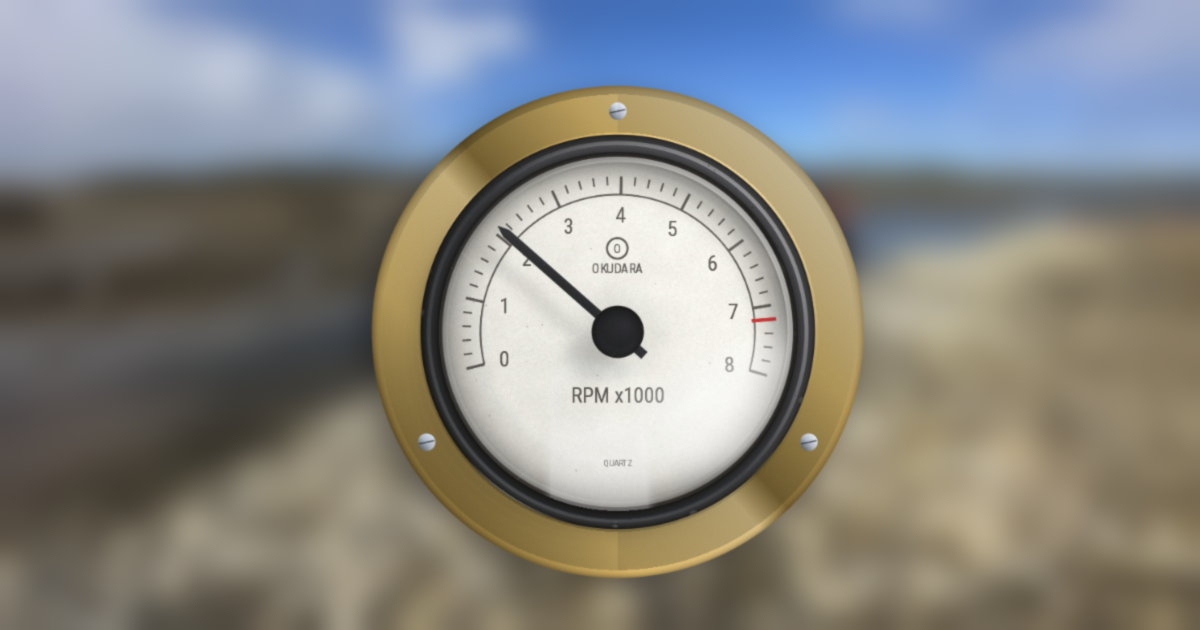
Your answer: {"value": 2100, "unit": "rpm"}
